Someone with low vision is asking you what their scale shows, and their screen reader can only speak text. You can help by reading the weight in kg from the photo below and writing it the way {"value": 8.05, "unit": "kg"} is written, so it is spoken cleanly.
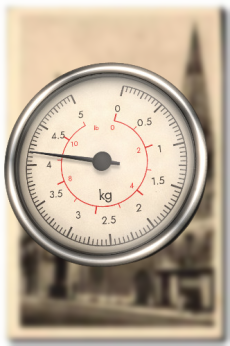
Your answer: {"value": 4.15, "unit": "kg"}
